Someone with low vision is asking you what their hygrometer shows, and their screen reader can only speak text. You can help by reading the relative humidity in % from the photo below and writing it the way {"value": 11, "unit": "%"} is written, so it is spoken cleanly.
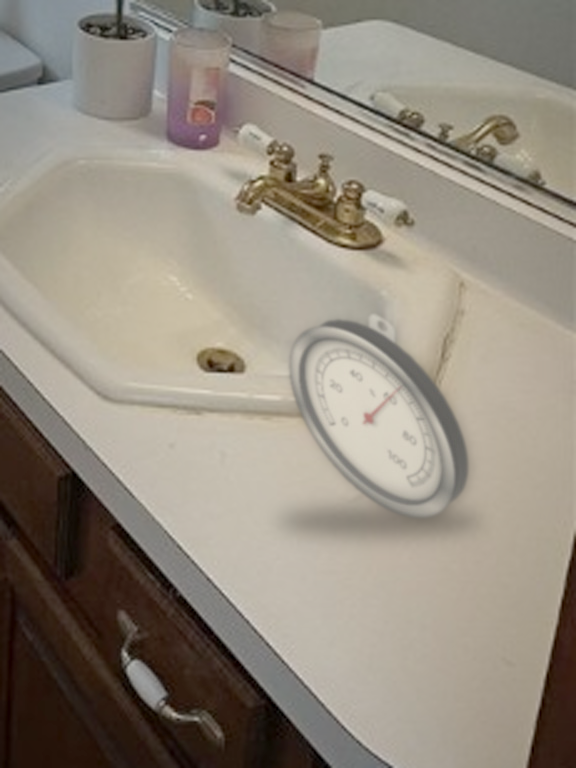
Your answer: {"value": 60, "unit": "%"}
